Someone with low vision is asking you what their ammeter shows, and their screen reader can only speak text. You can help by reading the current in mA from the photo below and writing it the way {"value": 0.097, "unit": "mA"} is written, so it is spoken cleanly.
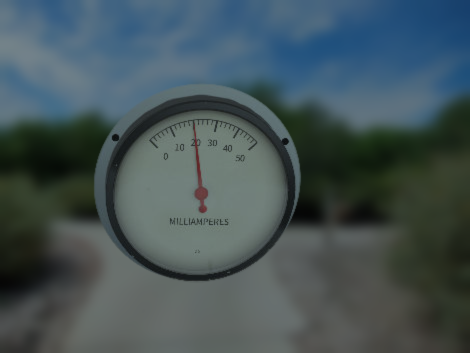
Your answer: {"value": 20, "unit": "mA"}
